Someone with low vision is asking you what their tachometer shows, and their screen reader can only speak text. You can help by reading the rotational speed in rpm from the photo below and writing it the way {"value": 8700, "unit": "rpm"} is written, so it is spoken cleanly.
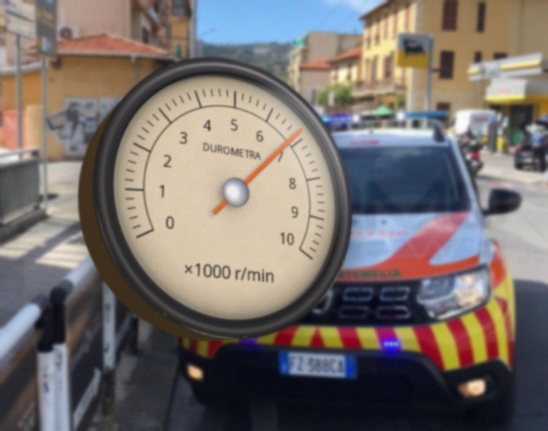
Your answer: {"value": 6800, "unit": "rpm"}
